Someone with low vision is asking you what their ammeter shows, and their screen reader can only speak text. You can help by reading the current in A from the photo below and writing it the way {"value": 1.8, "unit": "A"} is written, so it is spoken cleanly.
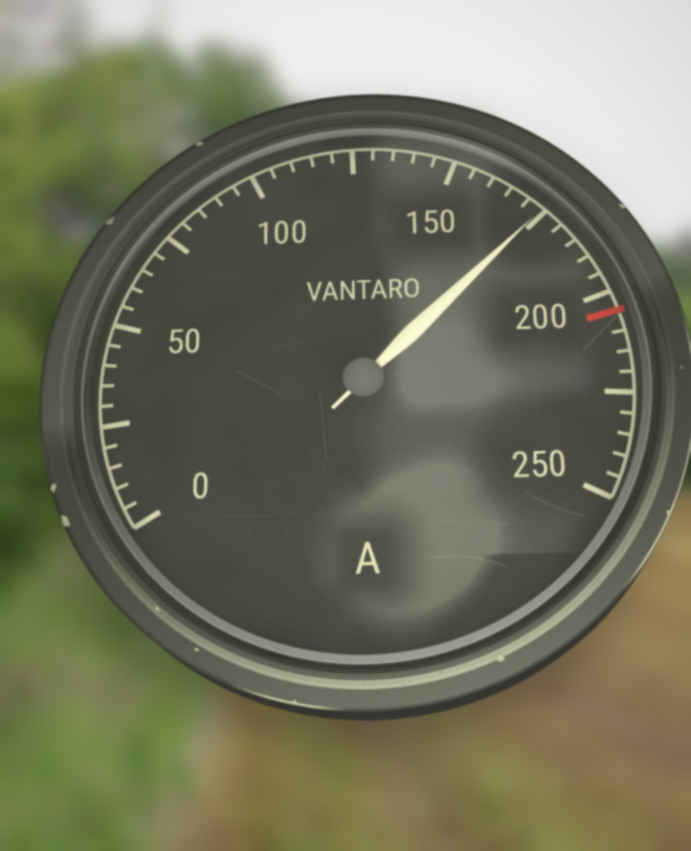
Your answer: {"value": 175, "unit": "A"}
